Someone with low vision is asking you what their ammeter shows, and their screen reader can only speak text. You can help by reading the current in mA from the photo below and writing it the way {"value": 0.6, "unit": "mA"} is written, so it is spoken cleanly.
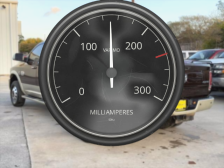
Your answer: {"value": 150, "unit": "mA"}
